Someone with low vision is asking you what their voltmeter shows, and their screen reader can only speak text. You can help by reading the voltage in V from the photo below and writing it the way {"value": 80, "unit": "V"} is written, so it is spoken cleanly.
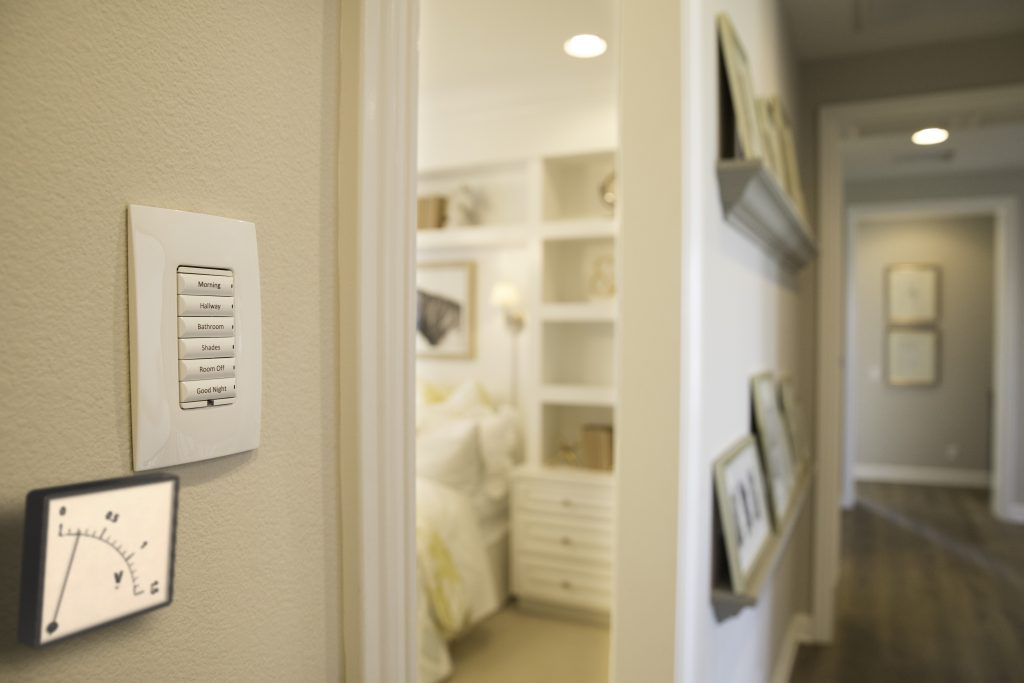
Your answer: {"value": 0.2, "unit": "V"}
